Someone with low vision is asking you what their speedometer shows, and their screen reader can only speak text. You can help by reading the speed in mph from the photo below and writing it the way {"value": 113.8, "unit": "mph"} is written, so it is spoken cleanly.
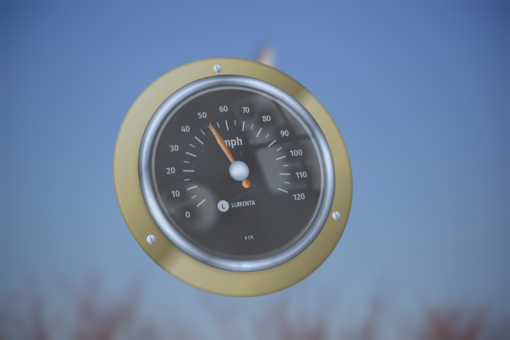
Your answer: {"value": 50, "unit": "mph"}
